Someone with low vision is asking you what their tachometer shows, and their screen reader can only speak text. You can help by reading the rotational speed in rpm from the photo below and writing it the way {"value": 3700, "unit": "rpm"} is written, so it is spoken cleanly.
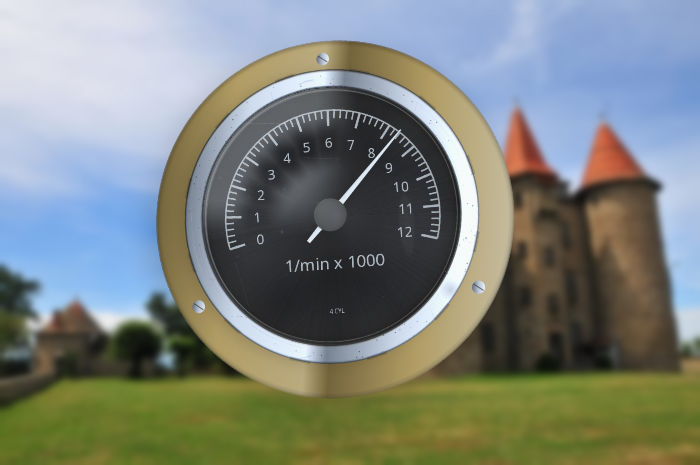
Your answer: {"value": 8400, "unit": "rpm"}
